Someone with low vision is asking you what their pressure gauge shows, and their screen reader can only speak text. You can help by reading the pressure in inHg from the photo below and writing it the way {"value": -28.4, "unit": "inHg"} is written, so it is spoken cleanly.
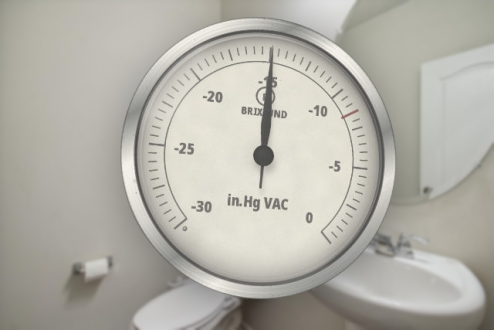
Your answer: {"value": -15, "unit": "inHg"}
